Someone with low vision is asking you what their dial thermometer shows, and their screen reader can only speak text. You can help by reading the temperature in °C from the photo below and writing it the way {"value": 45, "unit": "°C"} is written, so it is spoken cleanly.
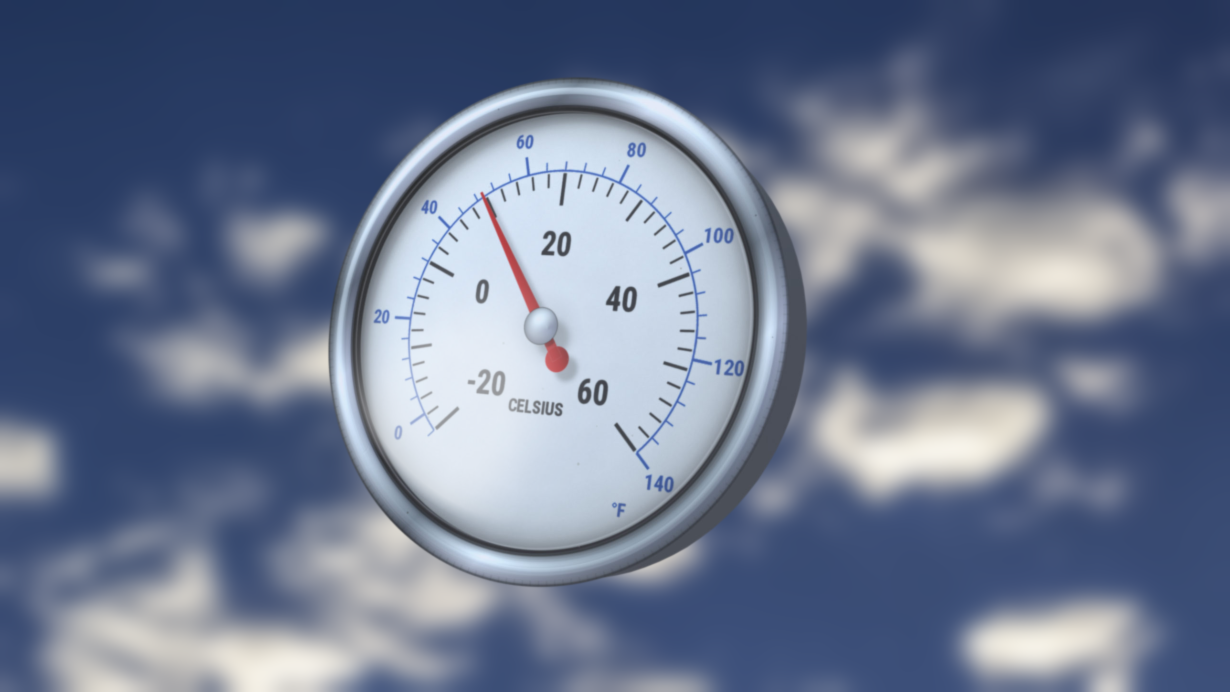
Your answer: {"value": 10, "unit": "°C"}
